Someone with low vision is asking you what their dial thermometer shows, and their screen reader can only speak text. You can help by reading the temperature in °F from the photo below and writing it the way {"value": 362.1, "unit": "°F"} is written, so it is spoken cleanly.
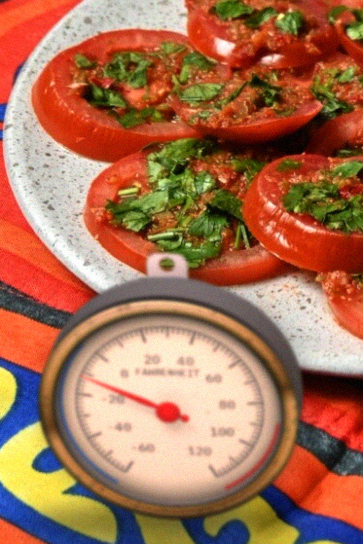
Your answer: {"value": -10, "unit": "°F"}
